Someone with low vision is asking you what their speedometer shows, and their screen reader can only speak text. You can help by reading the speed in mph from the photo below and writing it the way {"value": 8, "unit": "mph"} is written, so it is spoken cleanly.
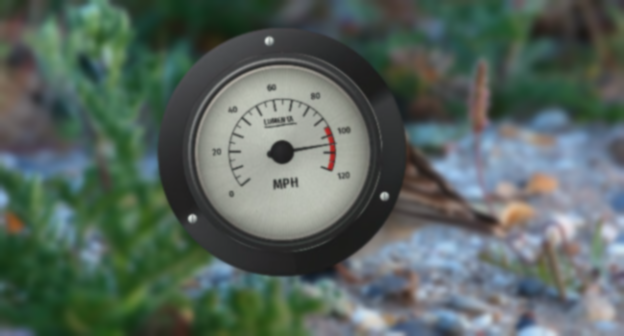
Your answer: {"value": 105, "unit": "mph"}
